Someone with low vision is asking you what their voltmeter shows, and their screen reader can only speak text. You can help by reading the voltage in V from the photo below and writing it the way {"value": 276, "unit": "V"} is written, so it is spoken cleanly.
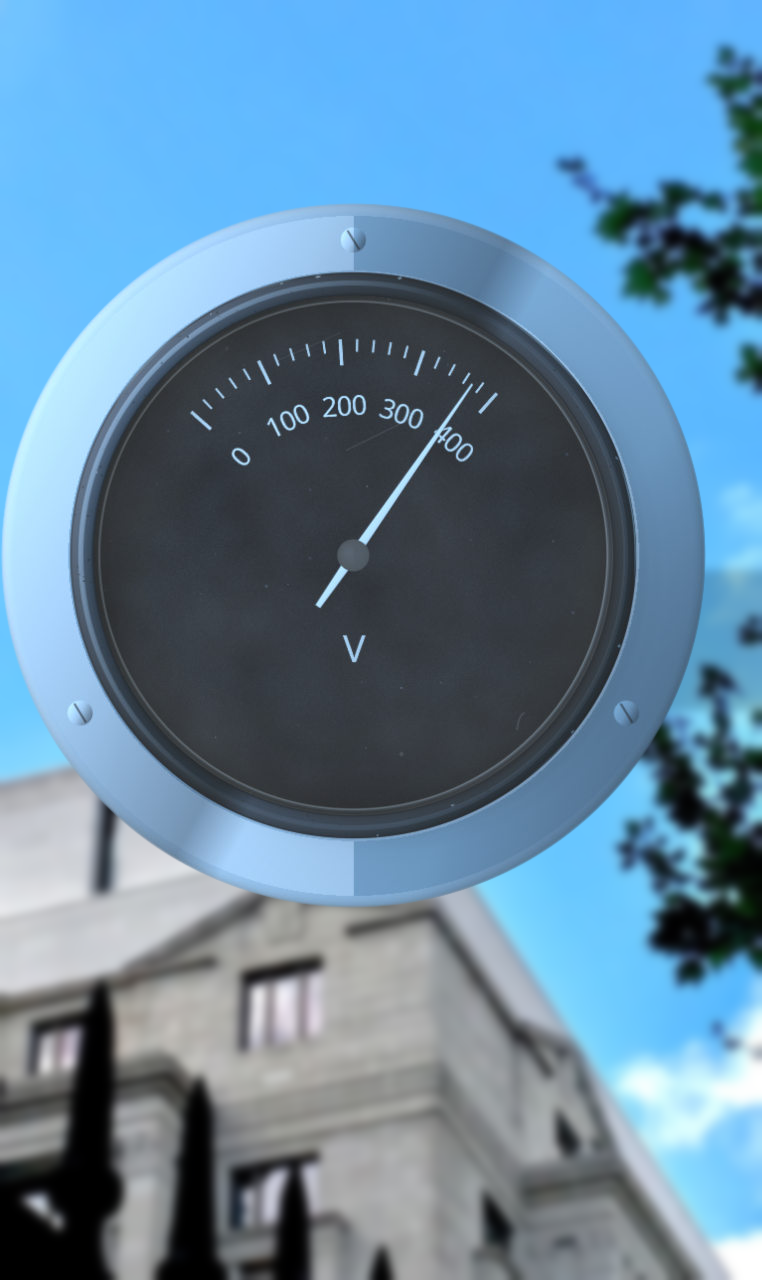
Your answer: {"value": 370, "unit": "V"}
